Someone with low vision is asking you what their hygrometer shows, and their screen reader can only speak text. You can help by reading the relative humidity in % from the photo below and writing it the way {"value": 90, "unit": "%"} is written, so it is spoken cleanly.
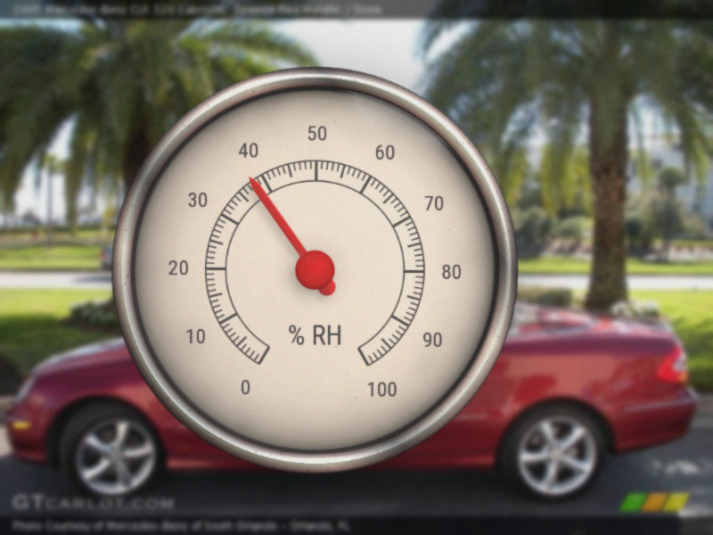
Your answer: {"value": 38, "unit": "%"}
